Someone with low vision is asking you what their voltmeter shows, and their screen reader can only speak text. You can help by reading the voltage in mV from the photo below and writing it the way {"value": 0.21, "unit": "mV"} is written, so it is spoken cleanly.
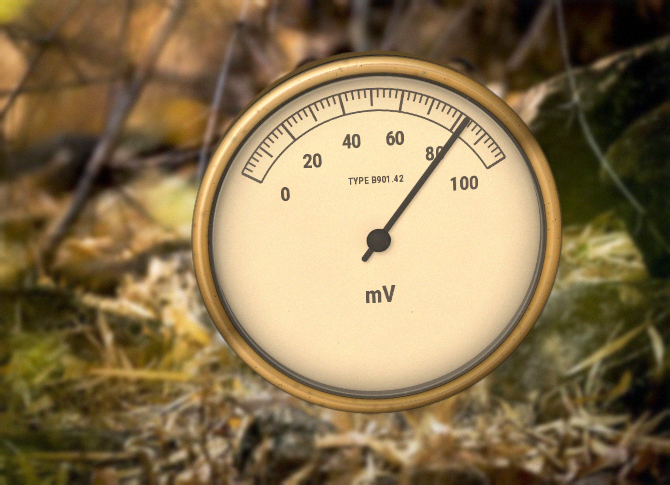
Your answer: {"value": 82, "unit": "mV"}
